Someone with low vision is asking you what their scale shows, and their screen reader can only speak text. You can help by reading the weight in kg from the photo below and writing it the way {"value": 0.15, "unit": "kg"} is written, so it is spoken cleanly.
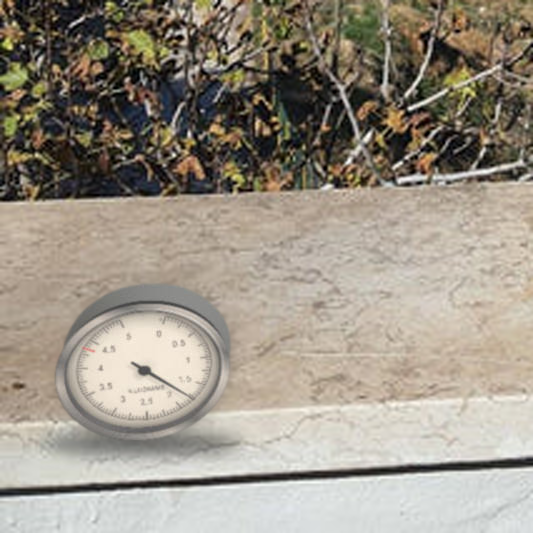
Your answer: {"value": 1.75, "unit": "kg"}
